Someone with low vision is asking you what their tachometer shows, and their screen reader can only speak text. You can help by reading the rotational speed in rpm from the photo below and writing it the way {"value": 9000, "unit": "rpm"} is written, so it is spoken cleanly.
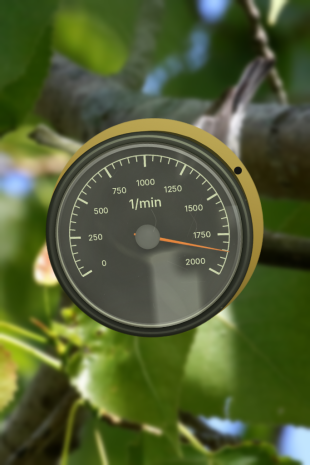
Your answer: {"value": 1850, "unit": "rpm"}
